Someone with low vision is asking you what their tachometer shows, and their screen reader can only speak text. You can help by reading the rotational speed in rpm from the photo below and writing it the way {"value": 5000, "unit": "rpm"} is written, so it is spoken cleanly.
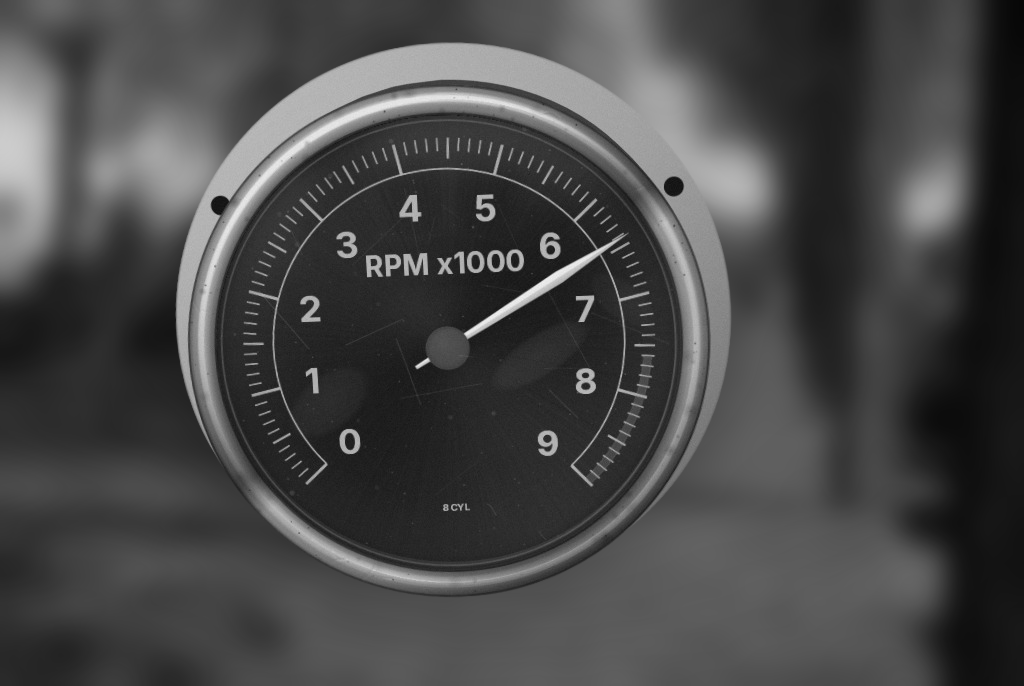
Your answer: {"value": 6400, "unit": "rpm"}
